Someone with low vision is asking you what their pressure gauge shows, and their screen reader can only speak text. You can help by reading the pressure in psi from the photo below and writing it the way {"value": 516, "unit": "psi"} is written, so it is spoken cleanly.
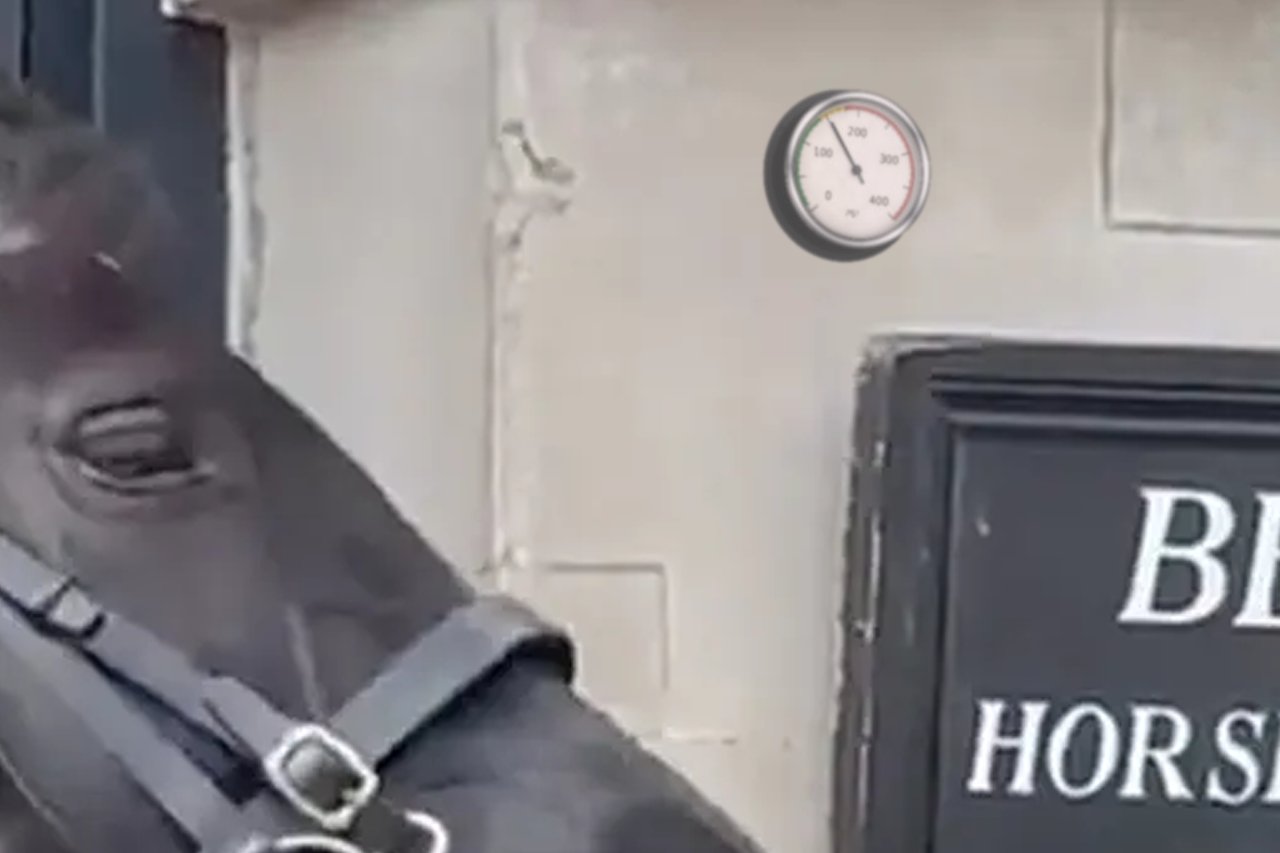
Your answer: {"value": 150, "unit": "psi"}
